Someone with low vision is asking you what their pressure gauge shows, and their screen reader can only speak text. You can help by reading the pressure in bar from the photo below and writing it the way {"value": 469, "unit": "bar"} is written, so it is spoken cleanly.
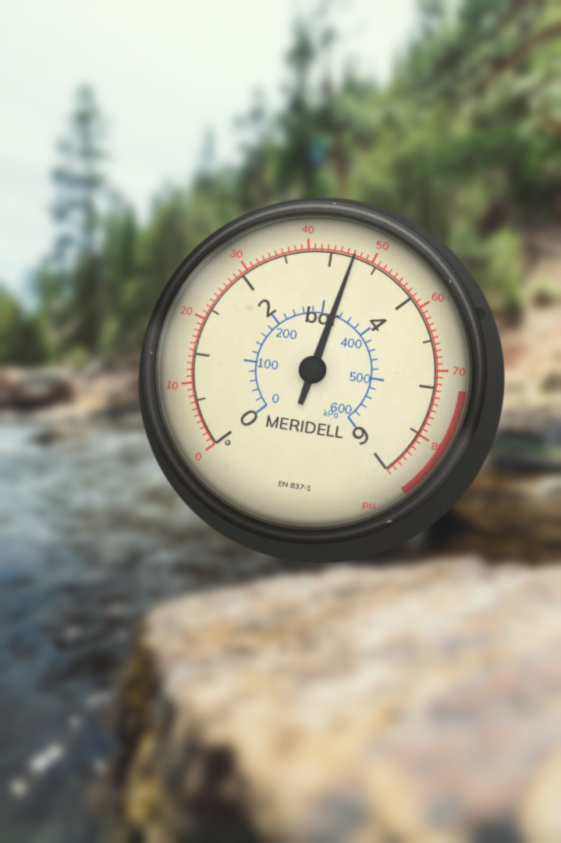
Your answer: {"value": 3.25, "unit": "bar"}
